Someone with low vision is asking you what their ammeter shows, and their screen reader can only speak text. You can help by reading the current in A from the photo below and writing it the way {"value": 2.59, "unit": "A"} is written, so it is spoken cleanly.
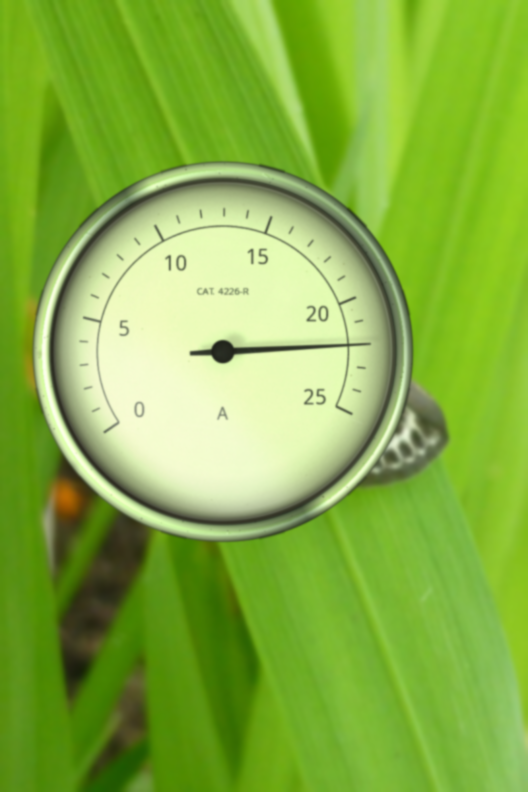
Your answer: {"value": 22, "unit": "A"}
